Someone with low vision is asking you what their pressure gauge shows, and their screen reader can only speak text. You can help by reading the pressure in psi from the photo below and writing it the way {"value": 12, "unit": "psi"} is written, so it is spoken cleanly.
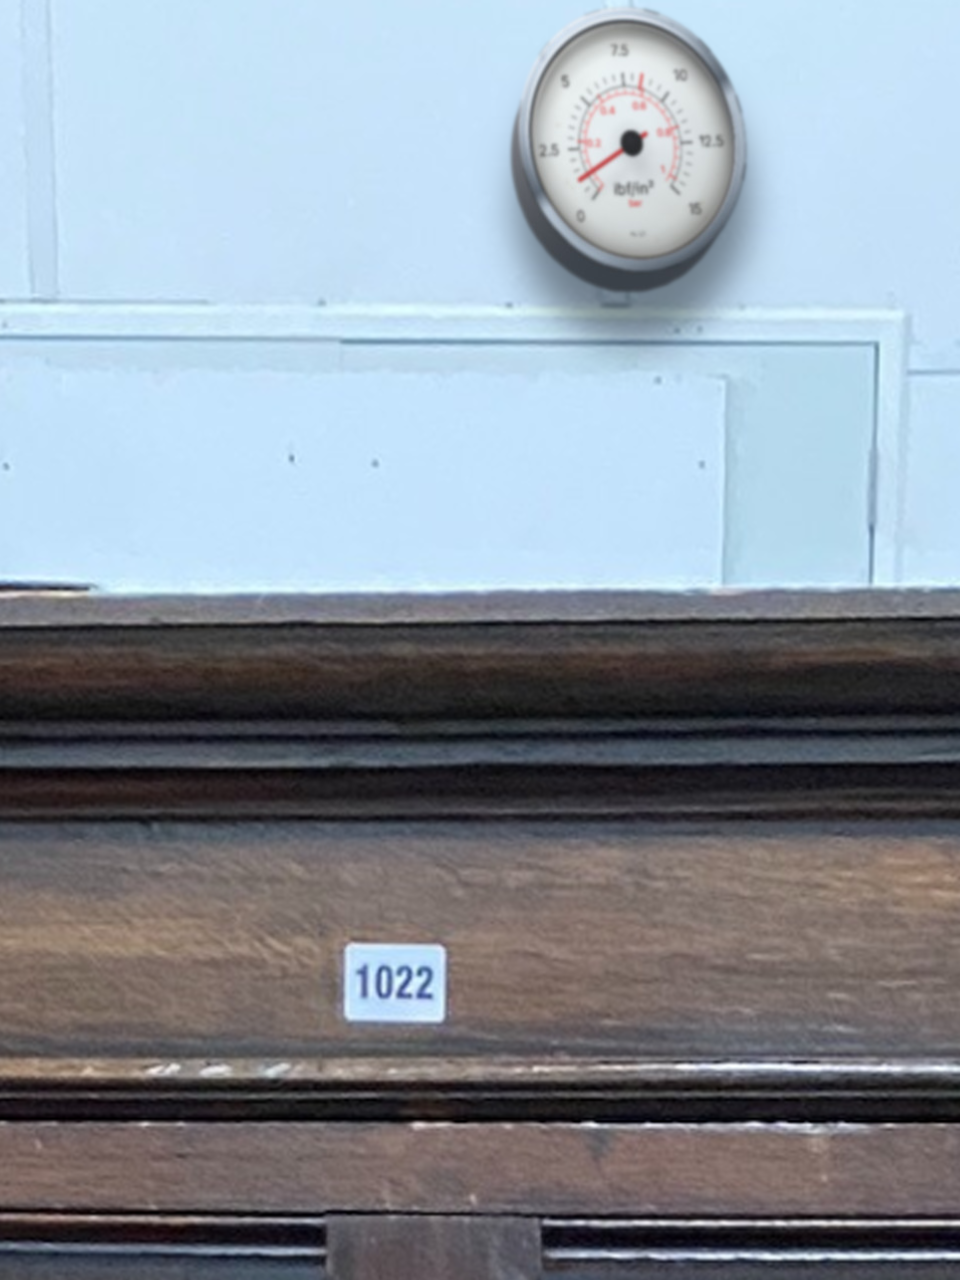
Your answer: {"value": 1, "unit": "psi"}
